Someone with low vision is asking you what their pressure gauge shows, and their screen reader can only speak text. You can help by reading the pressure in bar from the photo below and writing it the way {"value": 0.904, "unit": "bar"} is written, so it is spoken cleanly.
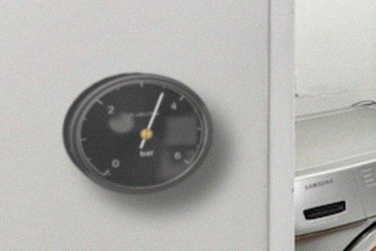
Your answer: {"value": 3.5, "unit": "bar"}
